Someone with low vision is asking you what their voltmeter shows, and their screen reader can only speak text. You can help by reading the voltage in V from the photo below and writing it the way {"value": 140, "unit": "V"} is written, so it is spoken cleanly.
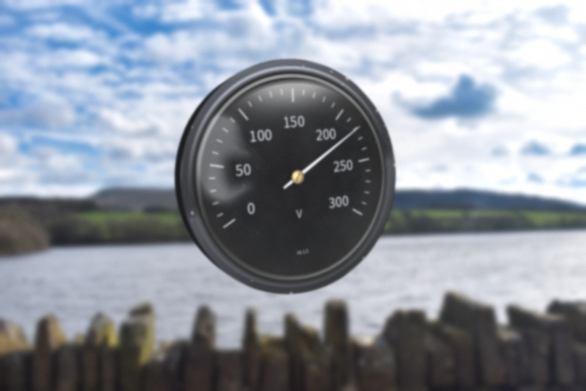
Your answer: {"value": 220, "unit": "V"}
